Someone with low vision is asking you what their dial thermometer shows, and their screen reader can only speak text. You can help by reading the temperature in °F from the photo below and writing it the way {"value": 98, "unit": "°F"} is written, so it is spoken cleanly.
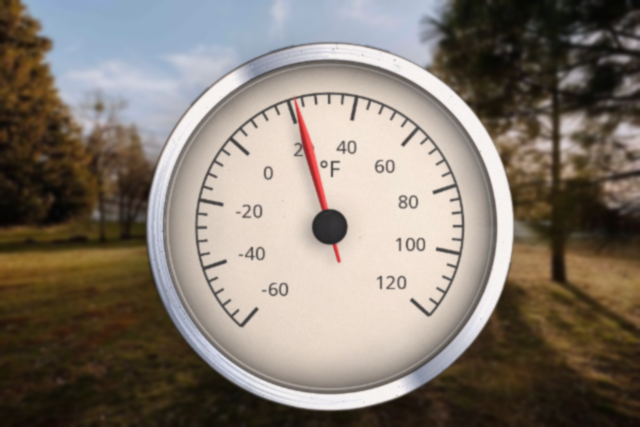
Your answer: {"value": 22, "unit": "°F"}
